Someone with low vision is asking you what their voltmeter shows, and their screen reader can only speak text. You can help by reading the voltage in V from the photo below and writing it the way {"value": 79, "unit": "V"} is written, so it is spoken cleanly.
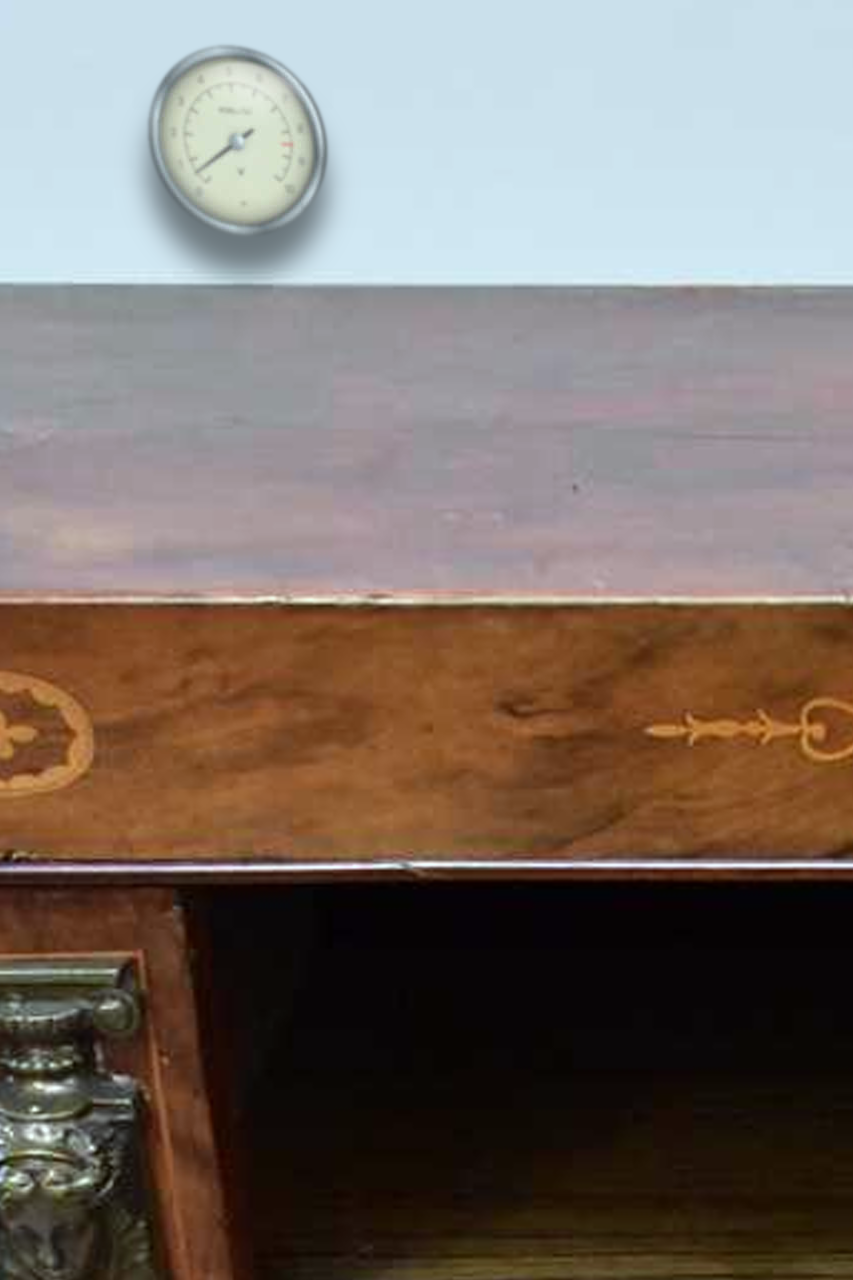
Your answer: {"value": 0.5, "unit": "V"}
